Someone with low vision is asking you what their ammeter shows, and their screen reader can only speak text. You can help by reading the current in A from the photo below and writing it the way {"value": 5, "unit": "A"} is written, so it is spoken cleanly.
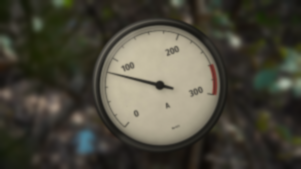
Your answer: {"value": 80, "unit": "A"}
